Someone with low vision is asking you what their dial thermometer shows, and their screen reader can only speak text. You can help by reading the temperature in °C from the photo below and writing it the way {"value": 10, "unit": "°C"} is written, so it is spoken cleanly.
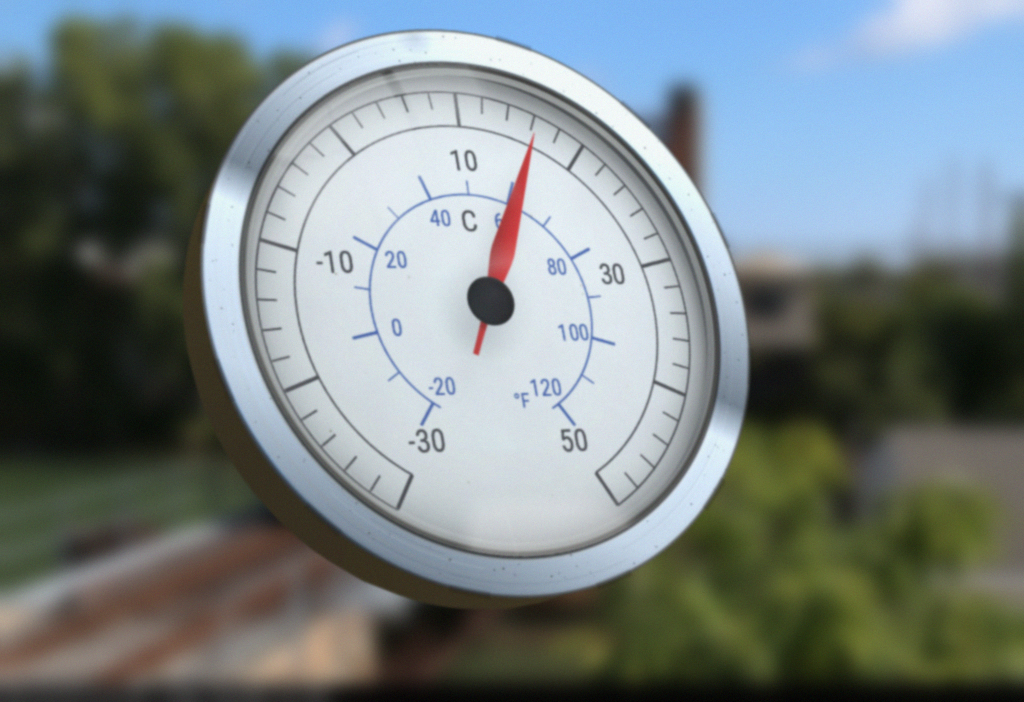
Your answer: {"value": 16, "unit": "°C"}
